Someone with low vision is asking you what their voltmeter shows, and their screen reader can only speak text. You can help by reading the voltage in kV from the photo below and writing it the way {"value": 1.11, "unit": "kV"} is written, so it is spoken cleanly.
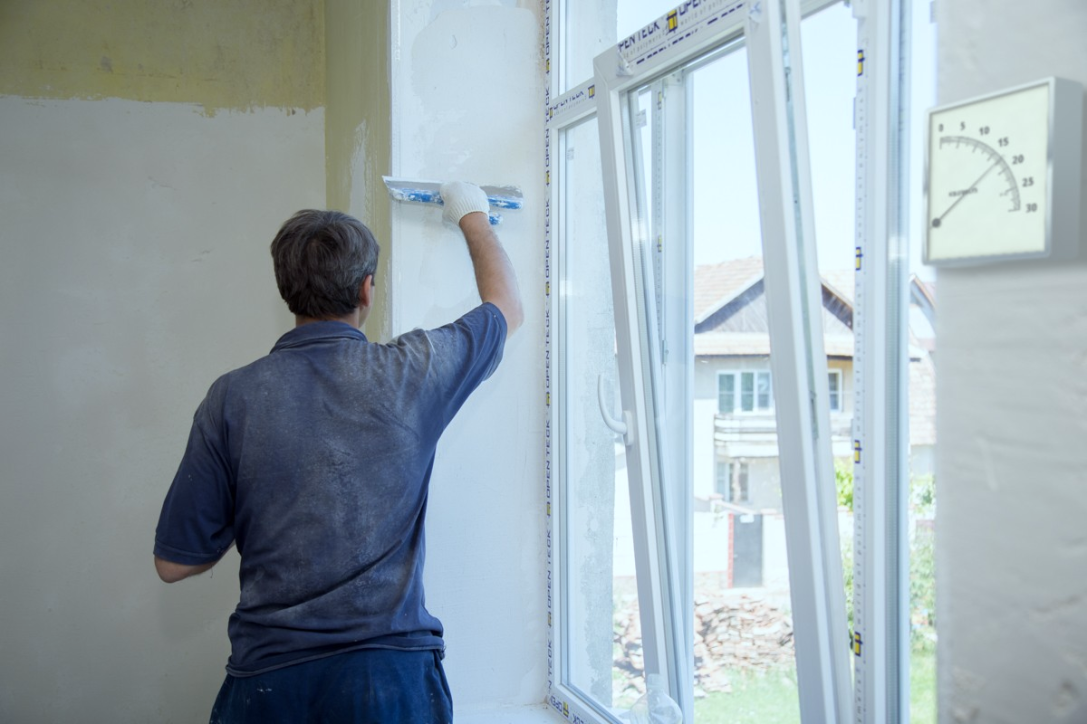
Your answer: {"value": 17.5, "unit": "kV"}
